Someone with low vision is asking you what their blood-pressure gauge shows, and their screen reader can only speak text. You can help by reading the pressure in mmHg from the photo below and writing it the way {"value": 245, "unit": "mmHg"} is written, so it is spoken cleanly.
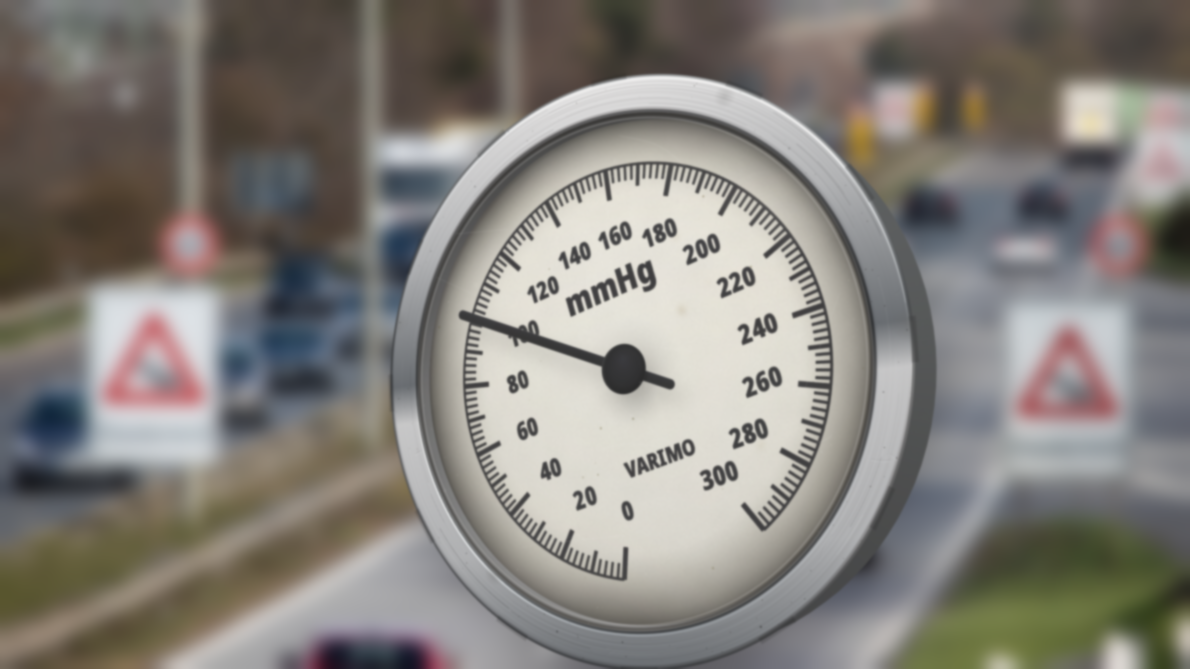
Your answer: {"value": 100, "unit": "mmHg"}
